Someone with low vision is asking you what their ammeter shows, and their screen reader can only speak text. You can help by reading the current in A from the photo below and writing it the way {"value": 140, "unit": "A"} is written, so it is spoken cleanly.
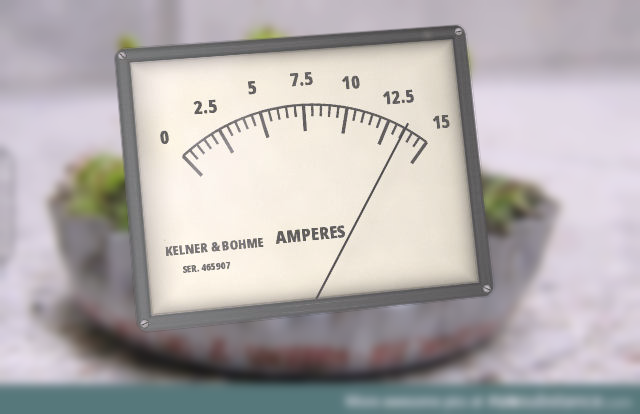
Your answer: {"value": 13.5, "unit": "A"}
